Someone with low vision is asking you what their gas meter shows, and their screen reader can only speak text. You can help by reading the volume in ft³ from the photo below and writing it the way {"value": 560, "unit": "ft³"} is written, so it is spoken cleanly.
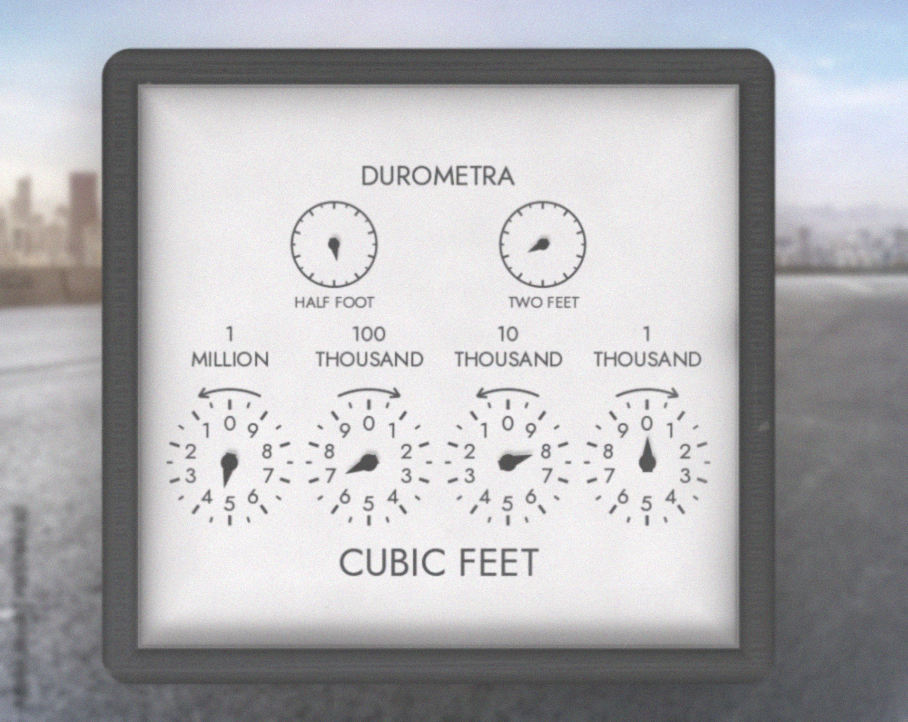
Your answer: {"value": 468000, "unit": "ft³"}
